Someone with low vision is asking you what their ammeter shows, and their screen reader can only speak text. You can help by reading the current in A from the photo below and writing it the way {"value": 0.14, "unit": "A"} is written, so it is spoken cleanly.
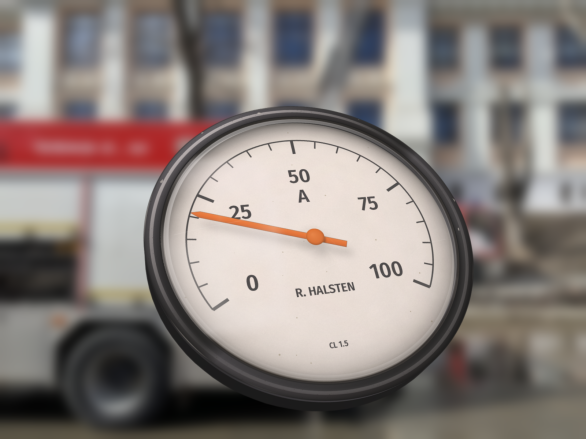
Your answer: {"value": 20, "unit": "A"}
